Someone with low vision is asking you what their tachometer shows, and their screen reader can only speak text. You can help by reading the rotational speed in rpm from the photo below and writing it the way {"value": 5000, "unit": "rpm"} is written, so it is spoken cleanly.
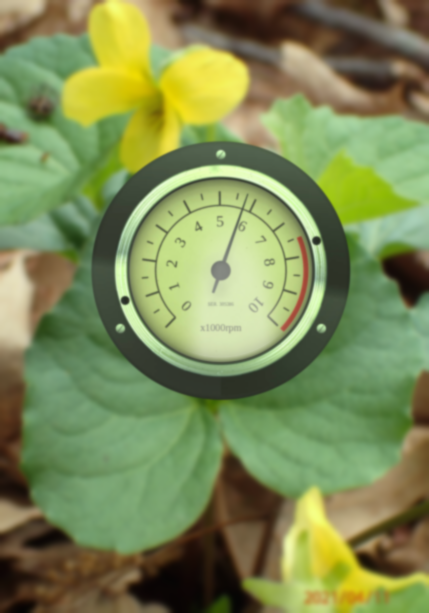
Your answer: {"value": 5750, "unit": "rpm"}
